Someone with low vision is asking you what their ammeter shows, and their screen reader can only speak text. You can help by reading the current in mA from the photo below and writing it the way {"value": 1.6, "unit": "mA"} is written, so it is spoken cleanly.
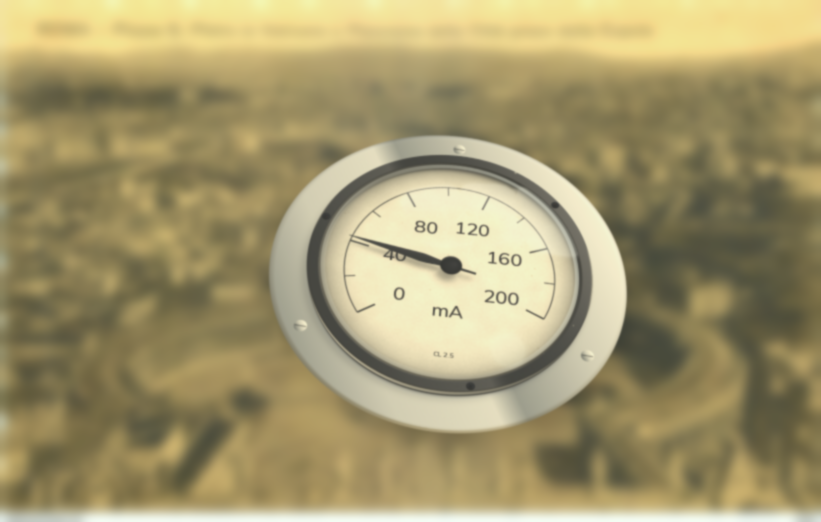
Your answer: {"value": 40, "unit": "mA"}
